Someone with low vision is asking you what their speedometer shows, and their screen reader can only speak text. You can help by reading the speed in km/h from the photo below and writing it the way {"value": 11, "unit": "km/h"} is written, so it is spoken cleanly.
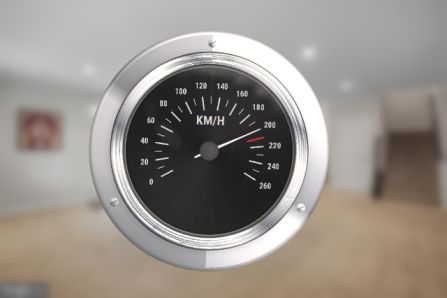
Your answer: {"value": 200, "unit": "km/h"}
